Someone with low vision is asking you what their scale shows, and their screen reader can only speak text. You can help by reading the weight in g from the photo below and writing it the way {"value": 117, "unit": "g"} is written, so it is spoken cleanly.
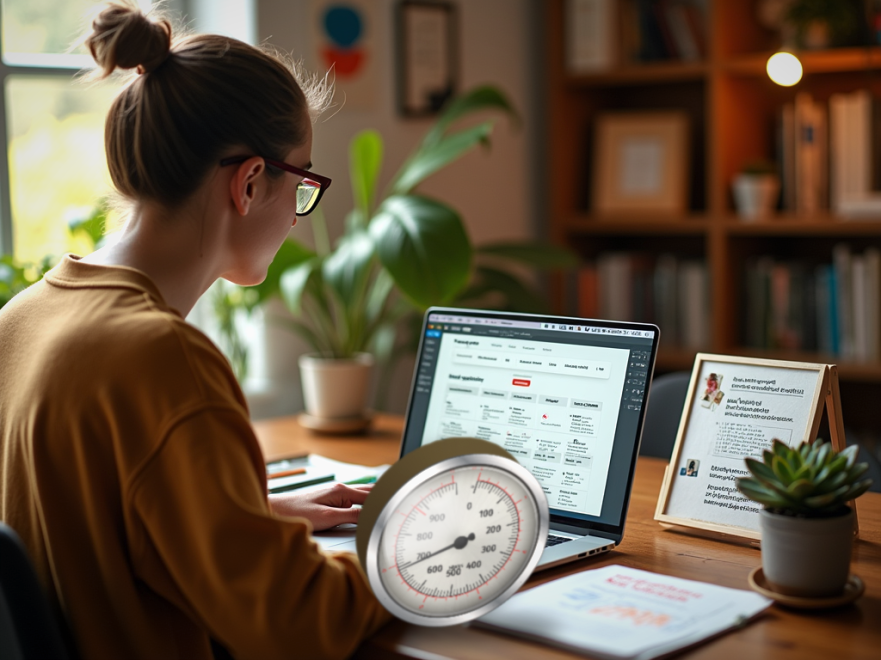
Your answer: {"value": 700, "unit": "g"}
